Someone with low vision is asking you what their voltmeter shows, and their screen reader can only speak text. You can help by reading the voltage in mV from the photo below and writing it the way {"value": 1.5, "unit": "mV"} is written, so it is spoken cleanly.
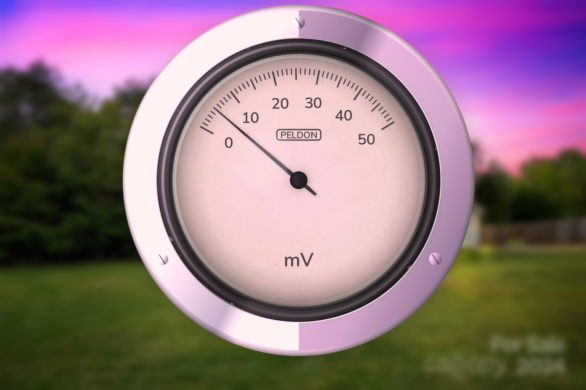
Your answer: {"value": 5, "unit": "mV"}
